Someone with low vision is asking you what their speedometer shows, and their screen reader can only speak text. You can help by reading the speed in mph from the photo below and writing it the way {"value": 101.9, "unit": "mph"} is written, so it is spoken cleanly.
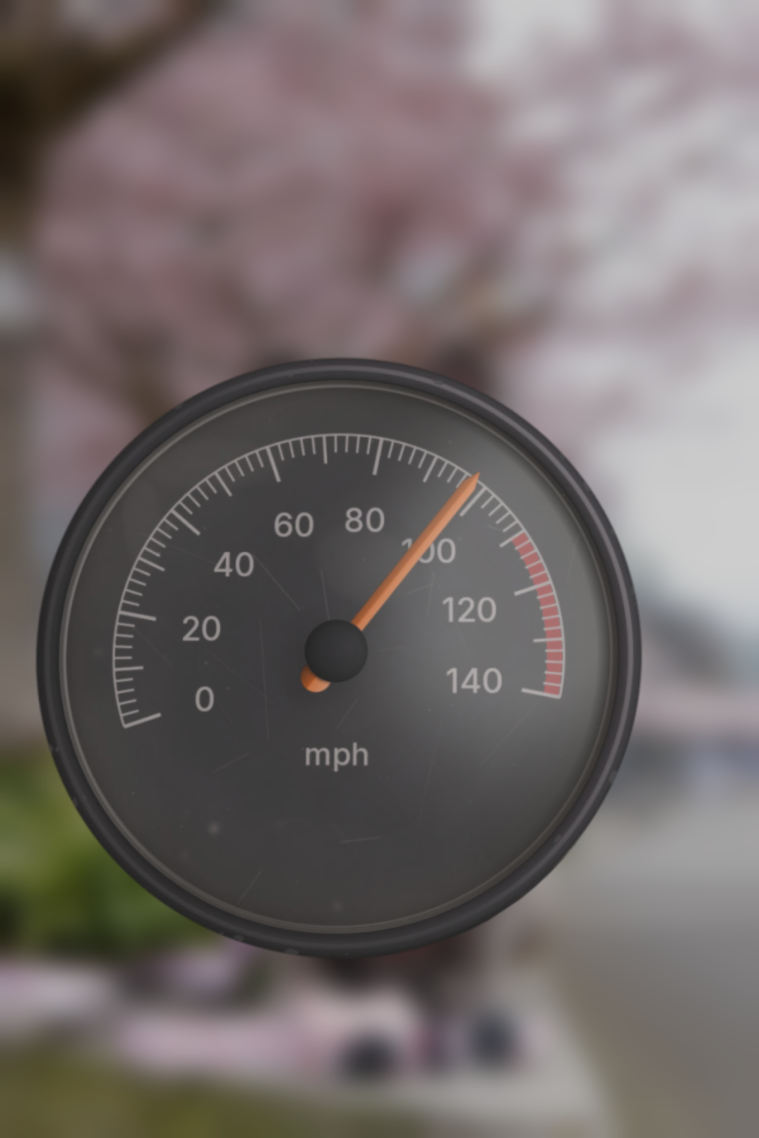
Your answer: {"value": 98, "unit": "mph"}
